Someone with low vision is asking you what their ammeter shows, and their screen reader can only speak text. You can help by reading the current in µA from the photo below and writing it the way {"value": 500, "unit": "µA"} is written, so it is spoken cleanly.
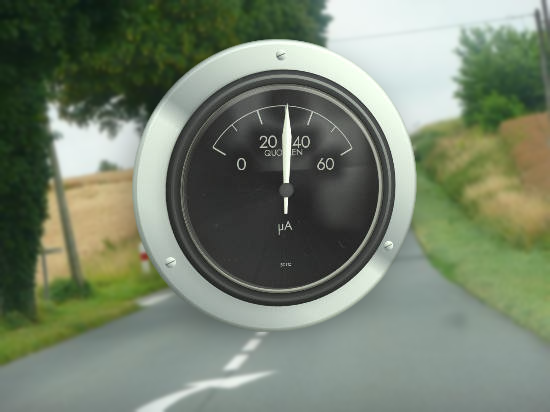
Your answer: {"value": 30, "unit": "µA"}
